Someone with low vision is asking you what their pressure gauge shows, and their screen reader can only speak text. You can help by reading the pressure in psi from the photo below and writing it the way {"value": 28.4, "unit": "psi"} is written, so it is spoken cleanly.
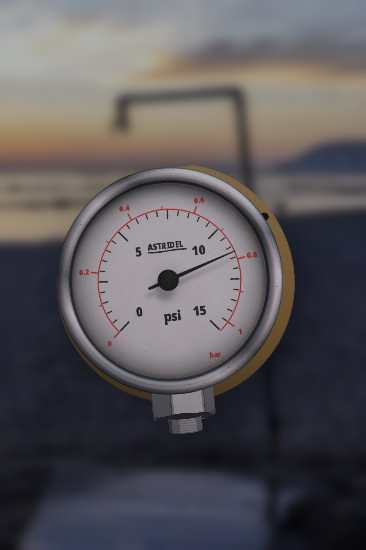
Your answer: {"value": 11.25, "unit": "psi"}
